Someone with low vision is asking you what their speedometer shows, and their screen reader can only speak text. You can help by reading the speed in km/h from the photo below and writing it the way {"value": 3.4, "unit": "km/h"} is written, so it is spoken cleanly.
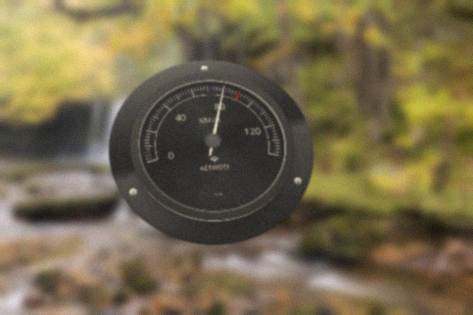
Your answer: {"value": 80, "unit": "km/h"}
